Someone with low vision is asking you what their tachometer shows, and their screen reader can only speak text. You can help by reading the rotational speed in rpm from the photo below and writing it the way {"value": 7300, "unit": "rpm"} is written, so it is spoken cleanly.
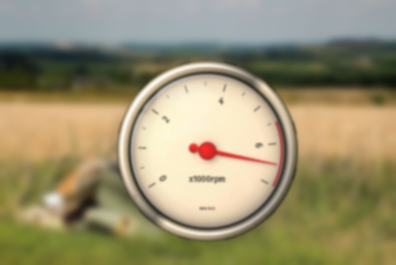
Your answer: {"value": 6500, "unit": "rpm"}
